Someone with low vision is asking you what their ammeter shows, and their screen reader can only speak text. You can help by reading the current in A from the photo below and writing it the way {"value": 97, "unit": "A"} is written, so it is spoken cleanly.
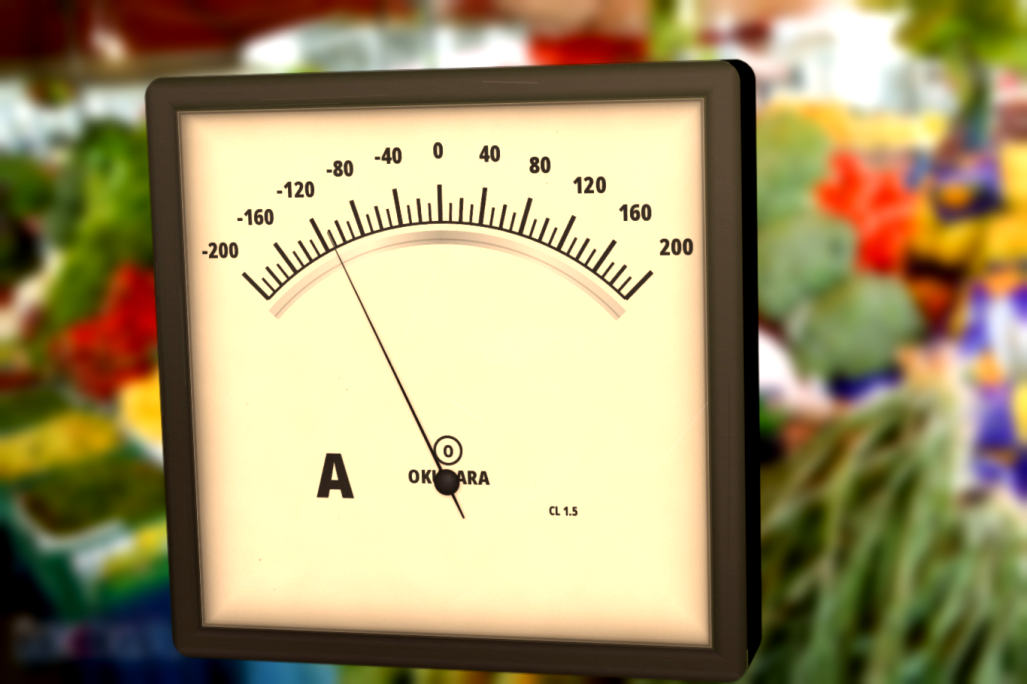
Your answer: {"value": -110, "unit": "A"}
